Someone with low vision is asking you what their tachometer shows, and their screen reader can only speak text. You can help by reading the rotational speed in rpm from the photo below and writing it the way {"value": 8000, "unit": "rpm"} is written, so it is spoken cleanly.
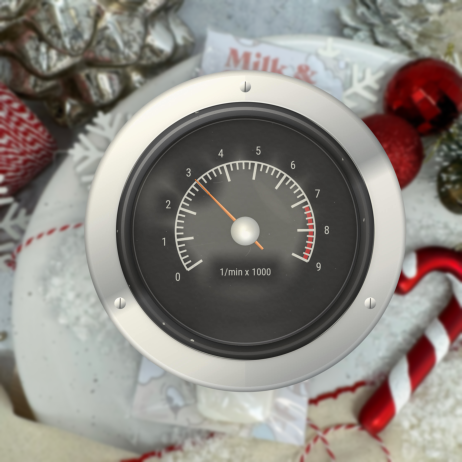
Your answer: {"value": 3000, "unit": "rpm"}
